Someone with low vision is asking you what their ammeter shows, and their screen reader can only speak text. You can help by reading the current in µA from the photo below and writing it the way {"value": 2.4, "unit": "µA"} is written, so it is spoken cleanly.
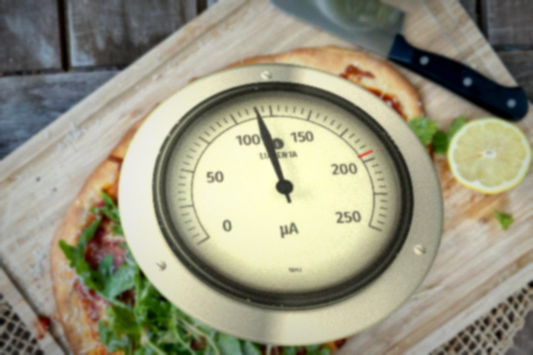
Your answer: {"value": 115, "unit": "µA"}
